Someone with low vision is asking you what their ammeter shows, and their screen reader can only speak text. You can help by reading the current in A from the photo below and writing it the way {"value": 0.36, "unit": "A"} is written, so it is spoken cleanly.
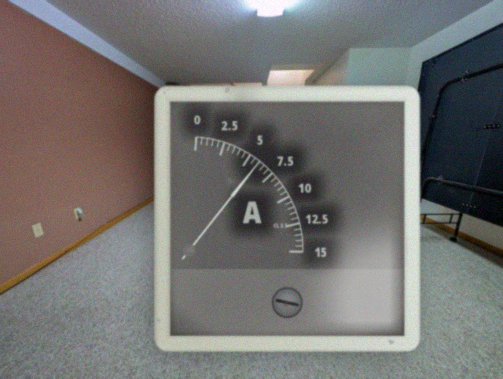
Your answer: {"value": 6, "unit": "A"}
